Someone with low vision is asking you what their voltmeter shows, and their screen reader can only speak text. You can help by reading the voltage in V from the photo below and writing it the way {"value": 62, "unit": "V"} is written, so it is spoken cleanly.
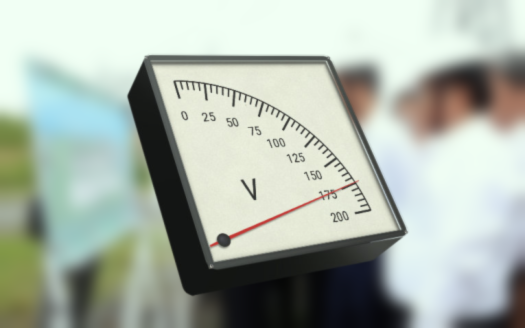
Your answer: {"value": 175, "unit": "V"}
